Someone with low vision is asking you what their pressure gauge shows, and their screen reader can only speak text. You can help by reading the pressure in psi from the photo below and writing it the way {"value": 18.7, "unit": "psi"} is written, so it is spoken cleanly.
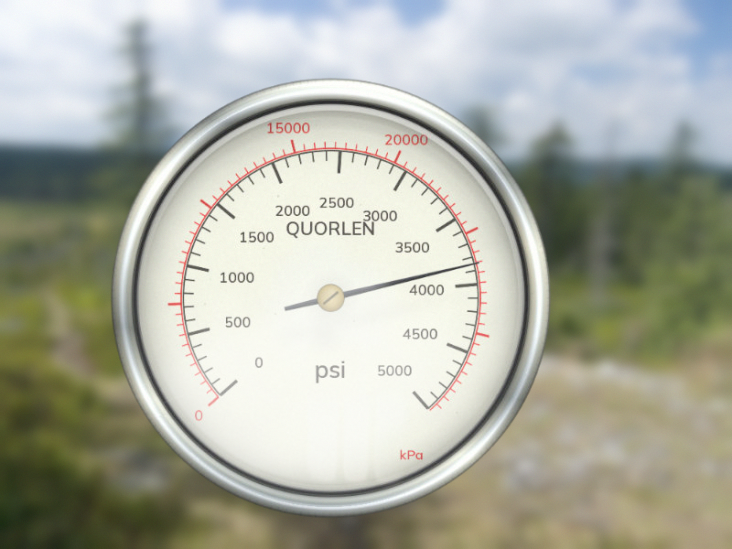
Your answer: {"value": 3850, "unit": "psi"}
